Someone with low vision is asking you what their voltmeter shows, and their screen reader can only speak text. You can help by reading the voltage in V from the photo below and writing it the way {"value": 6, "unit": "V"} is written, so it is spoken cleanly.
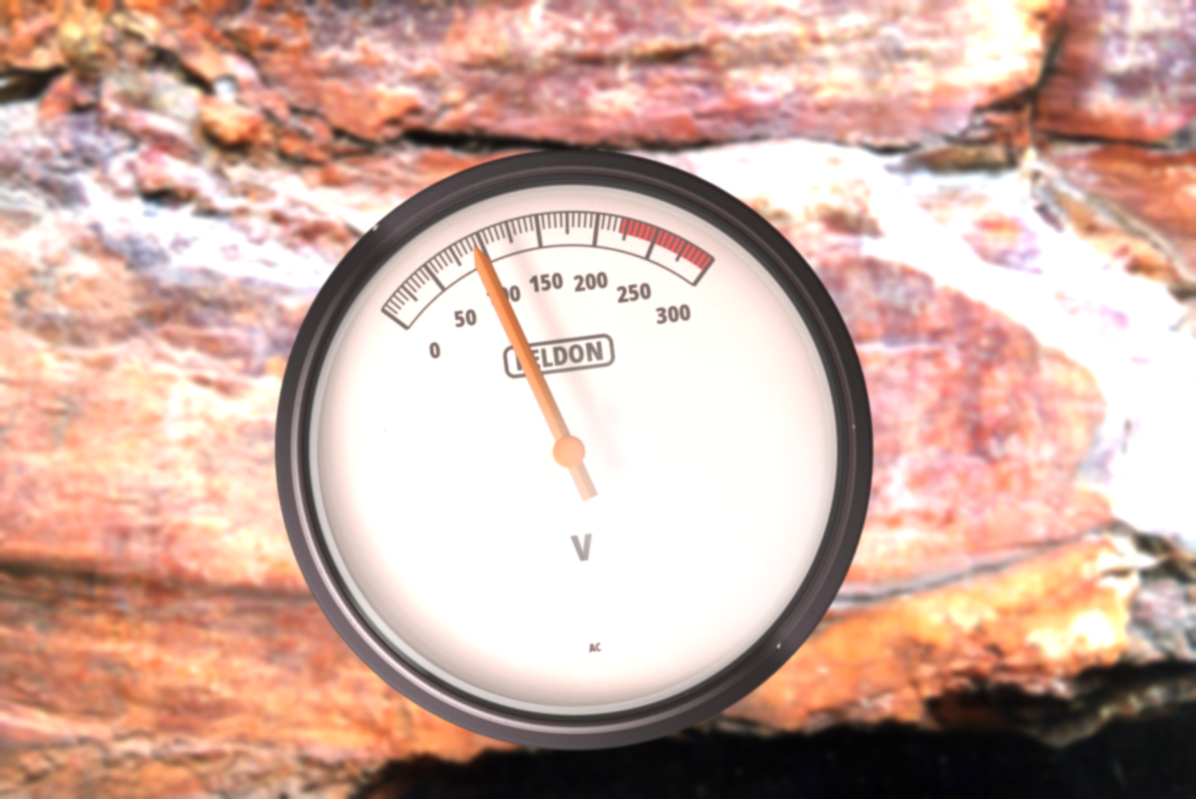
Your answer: {"value": 95, "unit": "V"}
